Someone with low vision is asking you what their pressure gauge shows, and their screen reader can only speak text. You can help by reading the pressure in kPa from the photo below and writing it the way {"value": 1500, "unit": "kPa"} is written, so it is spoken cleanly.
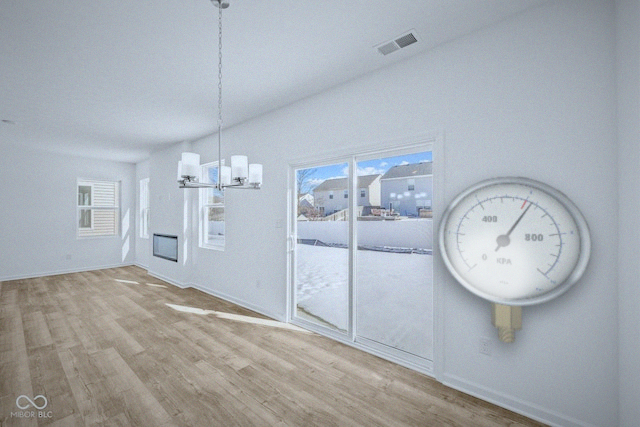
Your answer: {"value": 625, "unit": "kPa"}
